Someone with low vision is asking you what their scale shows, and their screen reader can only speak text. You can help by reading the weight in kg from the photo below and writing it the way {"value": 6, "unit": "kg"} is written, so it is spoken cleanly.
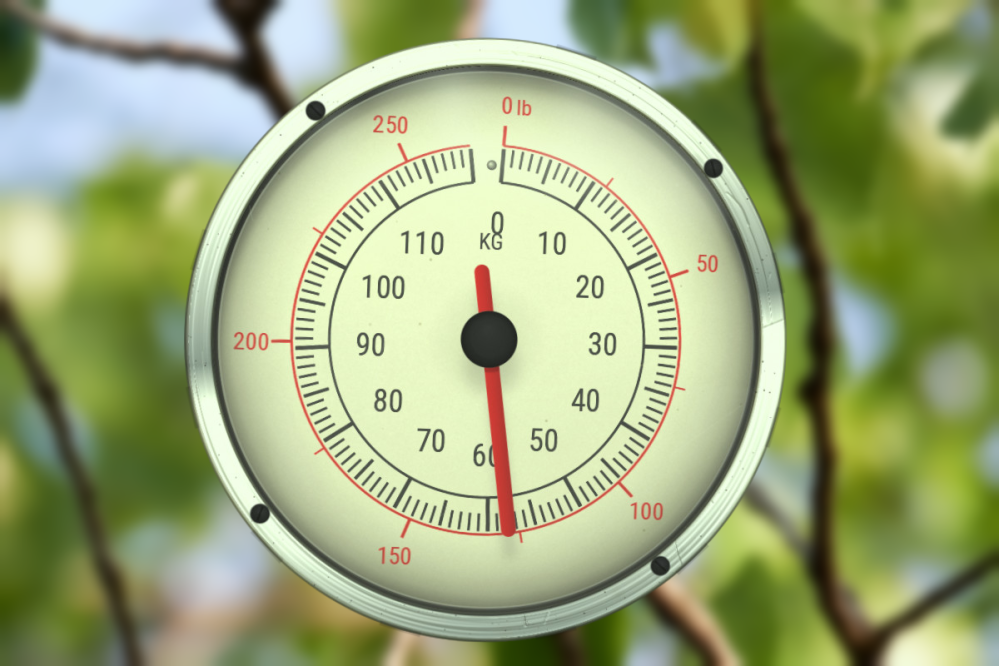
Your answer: {"value": 58, "unit": "kg"}
